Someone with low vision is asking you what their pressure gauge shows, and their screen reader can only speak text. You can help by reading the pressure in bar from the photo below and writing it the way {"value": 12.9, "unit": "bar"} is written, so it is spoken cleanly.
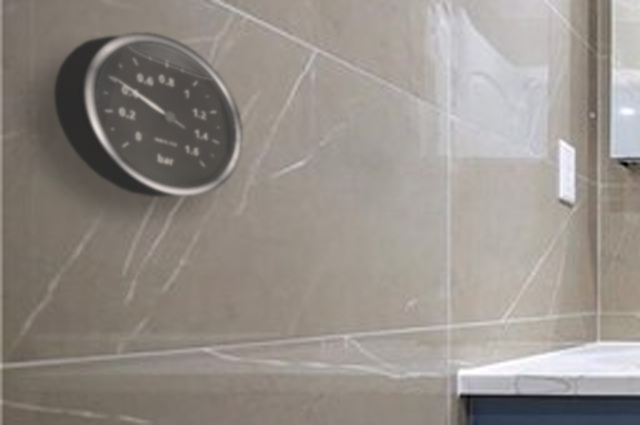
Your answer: {"value": 0.4, "unit": "bar"}
